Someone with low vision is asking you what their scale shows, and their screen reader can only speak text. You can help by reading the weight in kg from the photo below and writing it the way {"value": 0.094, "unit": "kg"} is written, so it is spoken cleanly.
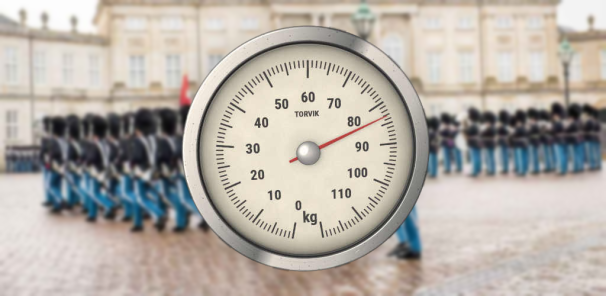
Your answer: {"value": 83, "unit": "kg"}
